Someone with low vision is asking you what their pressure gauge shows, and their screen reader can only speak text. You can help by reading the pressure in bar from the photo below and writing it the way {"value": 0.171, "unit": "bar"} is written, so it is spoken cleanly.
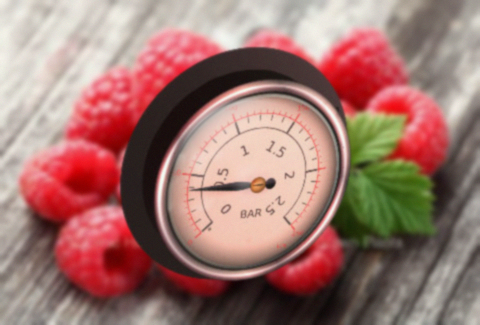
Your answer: {"value": 0.4, "unit": "bar"}
